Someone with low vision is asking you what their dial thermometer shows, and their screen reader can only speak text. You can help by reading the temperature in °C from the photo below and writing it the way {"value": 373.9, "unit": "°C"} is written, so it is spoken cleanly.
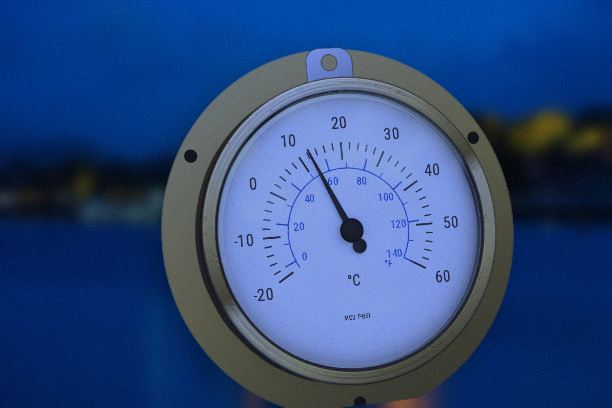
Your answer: {"value": 12, "unit": "°C"}
